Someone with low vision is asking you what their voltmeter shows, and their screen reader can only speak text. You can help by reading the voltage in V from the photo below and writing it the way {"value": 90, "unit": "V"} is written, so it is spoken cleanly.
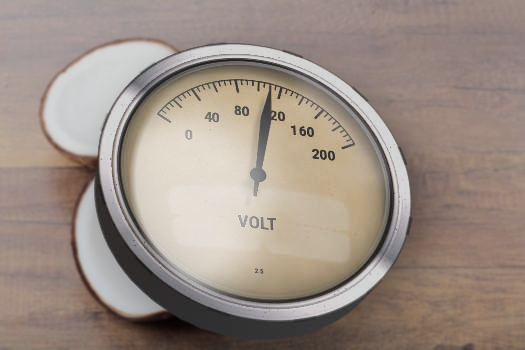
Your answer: {"value": 110, "unit": "V"}
